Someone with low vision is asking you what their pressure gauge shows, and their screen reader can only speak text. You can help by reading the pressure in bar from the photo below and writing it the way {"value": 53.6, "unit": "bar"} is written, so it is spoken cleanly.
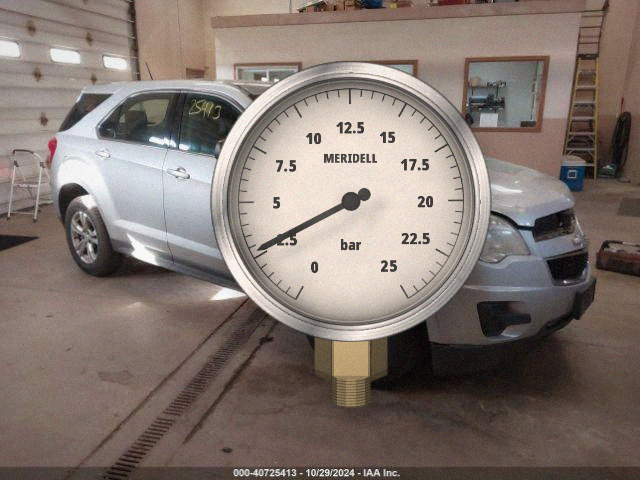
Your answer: {"value": 2.75, "unit": "bar"}
